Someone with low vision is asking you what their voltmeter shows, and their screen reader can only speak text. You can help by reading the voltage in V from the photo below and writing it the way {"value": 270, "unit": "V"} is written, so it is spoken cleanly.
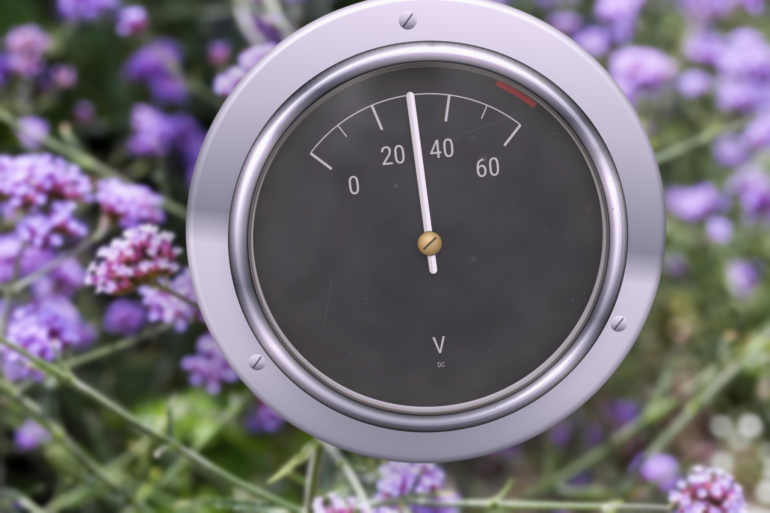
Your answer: {"value": 30, "unit": "V"}
